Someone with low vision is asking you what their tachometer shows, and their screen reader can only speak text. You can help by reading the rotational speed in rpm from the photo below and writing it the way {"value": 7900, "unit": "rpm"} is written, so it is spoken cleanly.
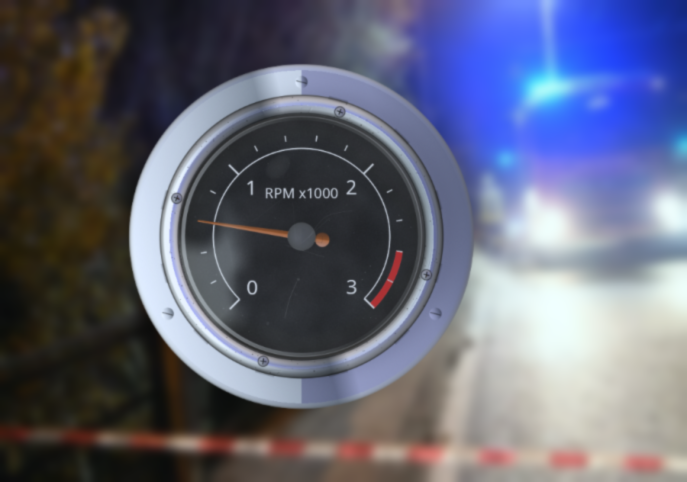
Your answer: {"value": 600, "unit": "rpm"}
